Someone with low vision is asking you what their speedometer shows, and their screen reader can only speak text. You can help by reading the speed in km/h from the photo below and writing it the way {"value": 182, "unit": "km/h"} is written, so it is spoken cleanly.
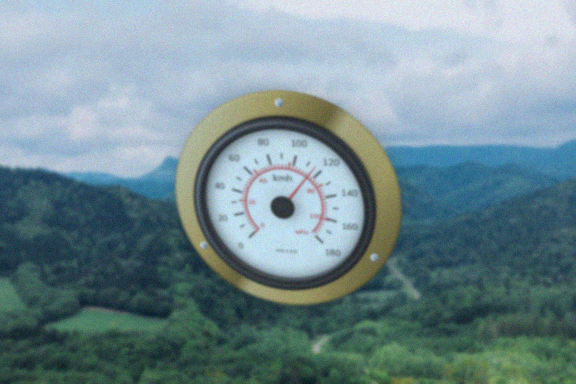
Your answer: {"value": 115, "unit": "km/h"}
